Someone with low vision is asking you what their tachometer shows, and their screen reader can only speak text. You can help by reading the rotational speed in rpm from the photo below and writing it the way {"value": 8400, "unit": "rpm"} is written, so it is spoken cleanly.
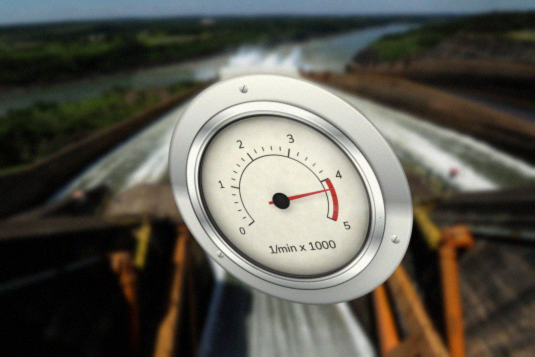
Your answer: {"value": 4200, "unit": "rpm"}
